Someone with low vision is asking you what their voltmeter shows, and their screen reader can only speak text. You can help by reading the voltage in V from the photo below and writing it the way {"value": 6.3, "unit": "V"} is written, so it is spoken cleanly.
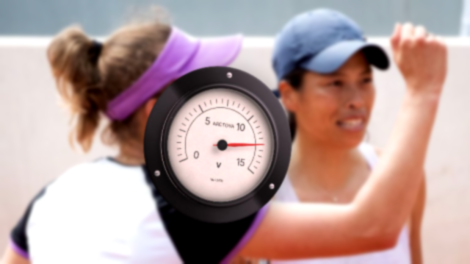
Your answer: {"value": 12.5, "unit": "V"}
